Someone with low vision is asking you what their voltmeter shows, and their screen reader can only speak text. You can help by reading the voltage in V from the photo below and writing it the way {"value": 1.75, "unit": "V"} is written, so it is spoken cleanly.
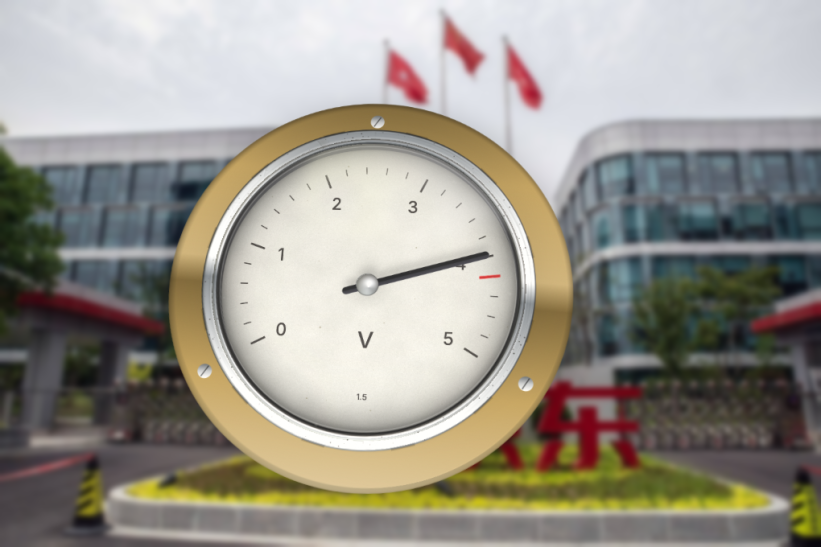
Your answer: {"value": 4, "unit": "V"}
